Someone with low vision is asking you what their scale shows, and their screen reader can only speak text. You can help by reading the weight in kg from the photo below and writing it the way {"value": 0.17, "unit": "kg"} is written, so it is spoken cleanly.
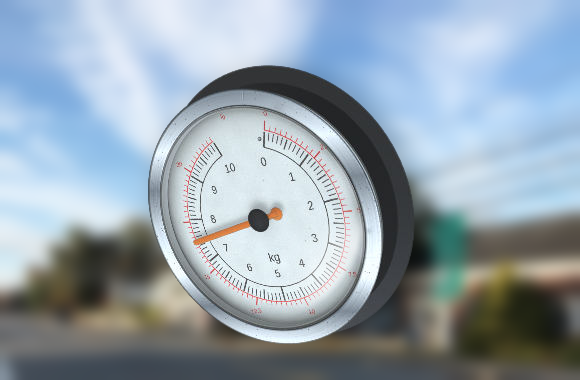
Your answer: {"value": 7.5, "unit": "kg"}
